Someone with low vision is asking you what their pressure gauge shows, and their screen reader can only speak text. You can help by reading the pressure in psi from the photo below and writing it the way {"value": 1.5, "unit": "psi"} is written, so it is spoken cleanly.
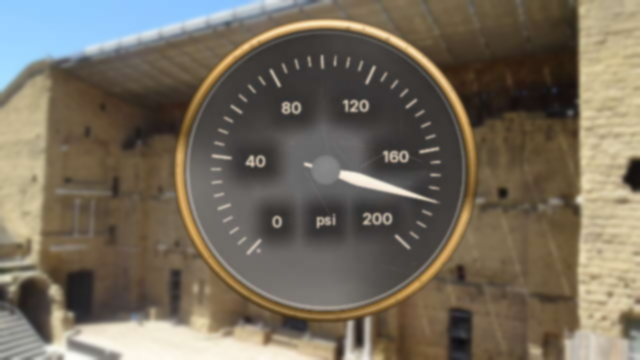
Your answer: {"value": 180, "unit": "psi"}
